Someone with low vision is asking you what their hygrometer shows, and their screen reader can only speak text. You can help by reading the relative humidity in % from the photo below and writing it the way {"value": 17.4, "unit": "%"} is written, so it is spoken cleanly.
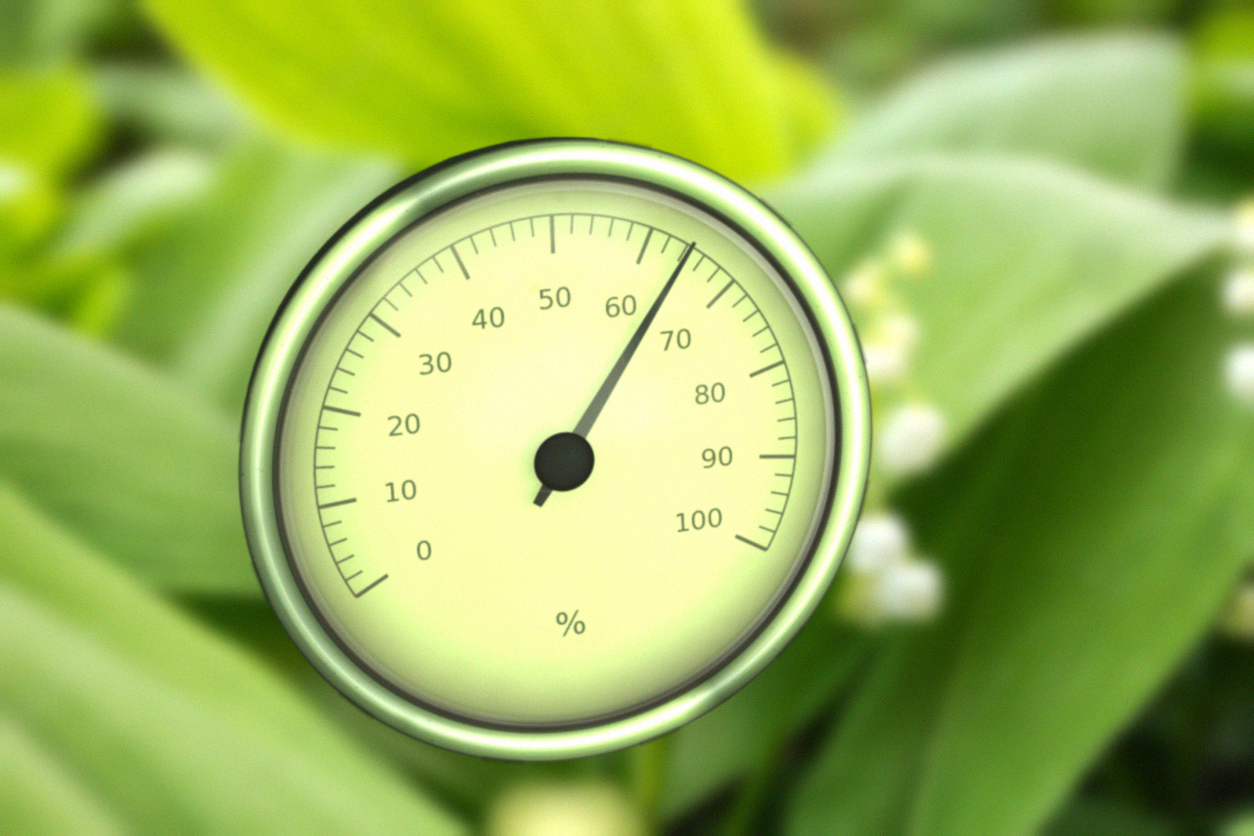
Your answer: {"value": 64, "unit": "%"}
